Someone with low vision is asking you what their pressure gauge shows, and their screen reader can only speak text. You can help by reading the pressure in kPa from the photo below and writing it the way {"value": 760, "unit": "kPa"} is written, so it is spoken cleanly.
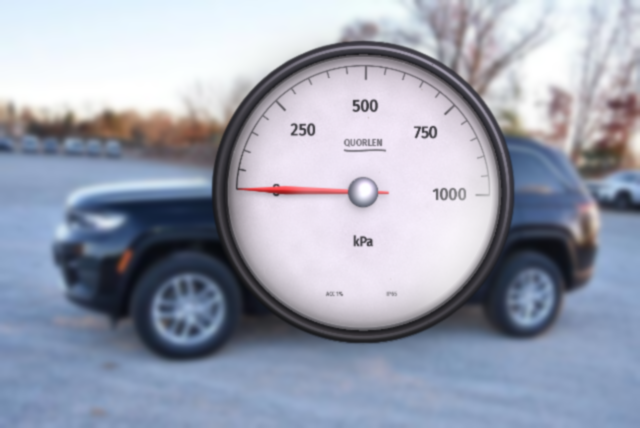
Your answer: {"value": 0, "unit": "kPa"}
